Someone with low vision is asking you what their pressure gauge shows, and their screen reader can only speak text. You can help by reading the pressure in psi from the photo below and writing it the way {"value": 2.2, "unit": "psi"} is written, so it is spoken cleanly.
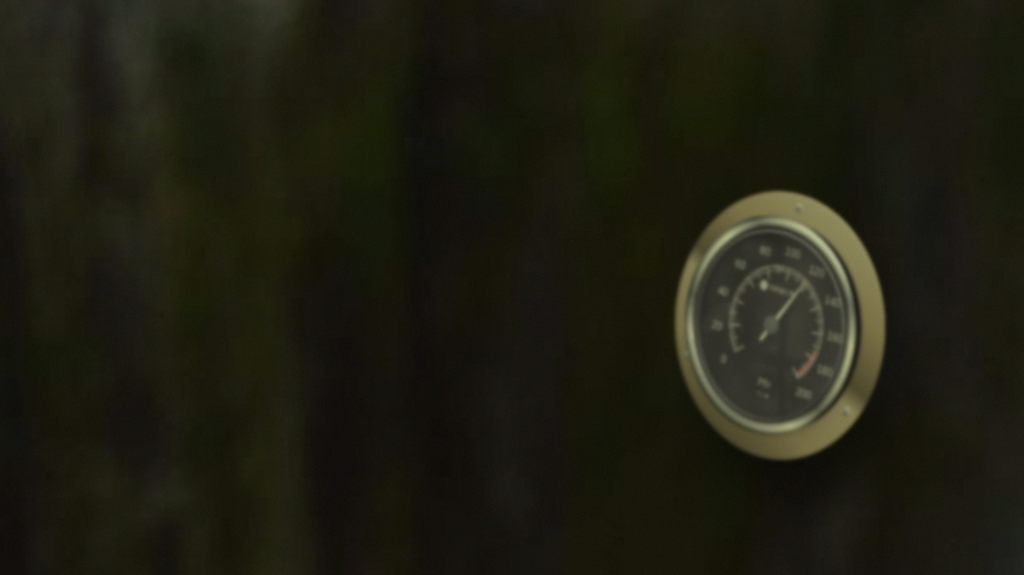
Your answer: {"value": 120, "unit": "psi"}
